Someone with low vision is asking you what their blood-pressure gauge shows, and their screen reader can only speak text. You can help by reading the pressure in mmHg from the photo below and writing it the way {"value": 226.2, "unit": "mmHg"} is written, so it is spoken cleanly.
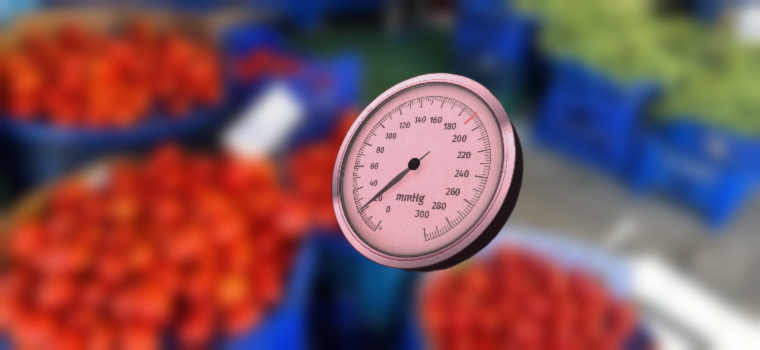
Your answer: {"value": 20, "unit": "mmHg"}
